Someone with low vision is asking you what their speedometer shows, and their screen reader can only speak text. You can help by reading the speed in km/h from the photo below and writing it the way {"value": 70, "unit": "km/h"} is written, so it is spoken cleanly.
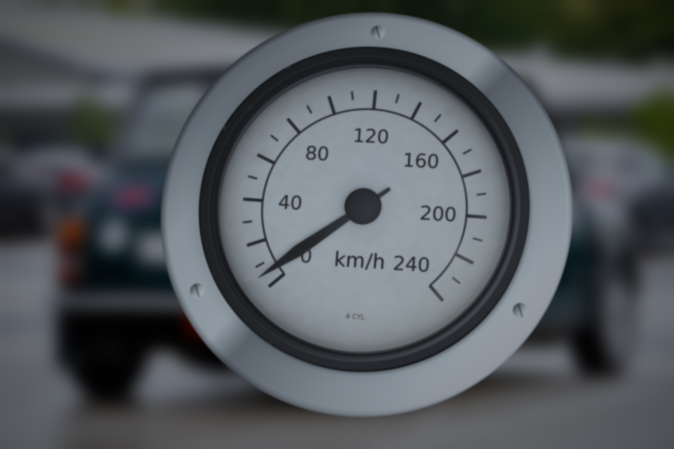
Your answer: {"value": 5, "unit": "km/h"}
